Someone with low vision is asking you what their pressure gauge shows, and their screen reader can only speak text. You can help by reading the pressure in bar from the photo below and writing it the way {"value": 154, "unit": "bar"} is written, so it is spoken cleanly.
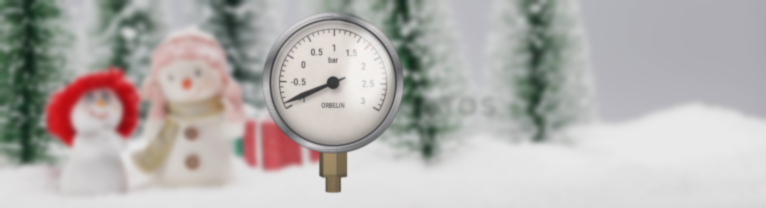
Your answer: {"value": -0.9, "unit": "bar"}
